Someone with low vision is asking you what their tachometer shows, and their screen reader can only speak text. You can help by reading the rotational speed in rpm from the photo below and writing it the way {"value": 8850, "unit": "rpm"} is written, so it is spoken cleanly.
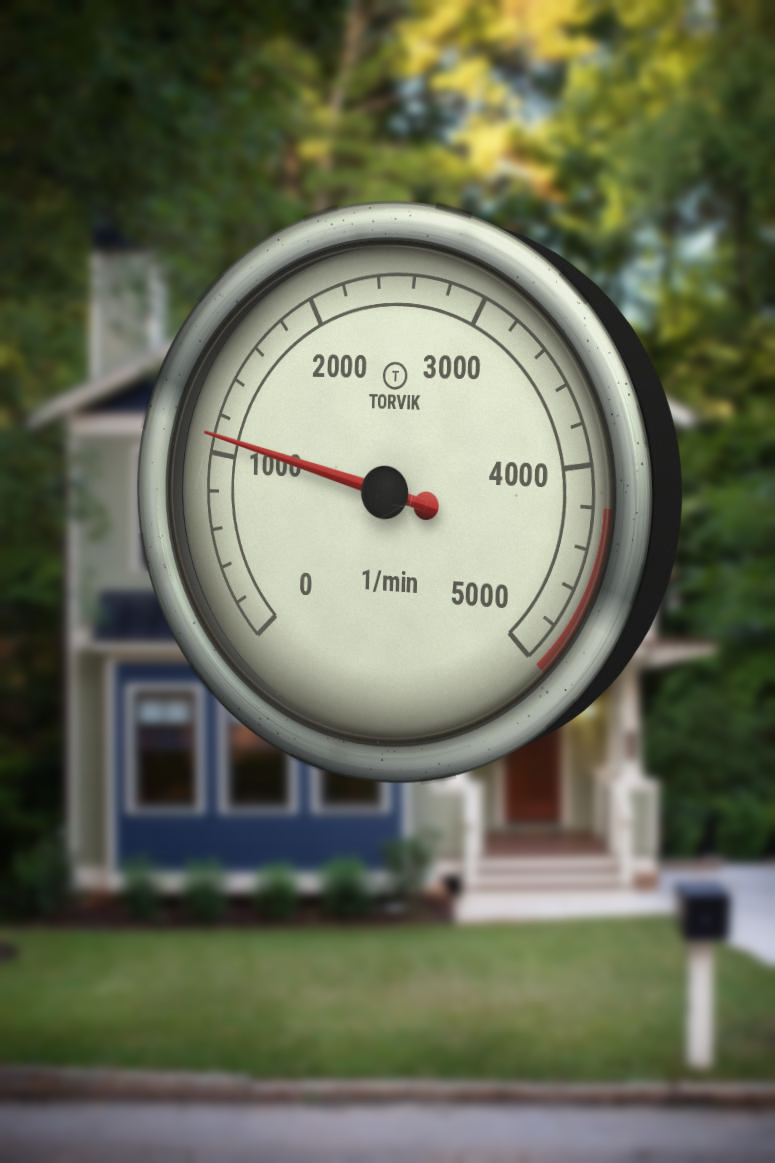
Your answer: {"value": 1100, "unit": "rpm"}
